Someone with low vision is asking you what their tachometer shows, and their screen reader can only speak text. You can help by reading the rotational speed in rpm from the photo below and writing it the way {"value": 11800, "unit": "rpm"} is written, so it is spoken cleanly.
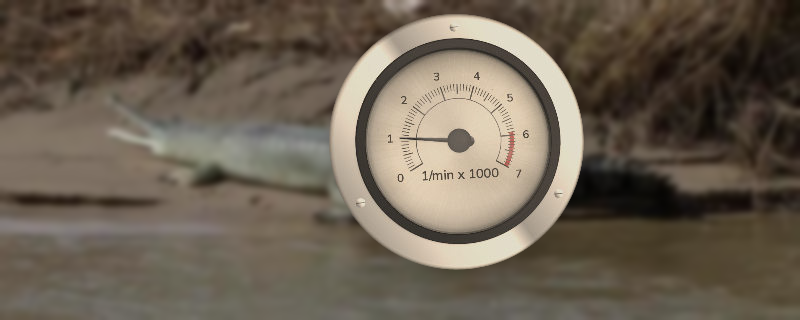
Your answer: {"value": 1000, "unit": "rpm"}
